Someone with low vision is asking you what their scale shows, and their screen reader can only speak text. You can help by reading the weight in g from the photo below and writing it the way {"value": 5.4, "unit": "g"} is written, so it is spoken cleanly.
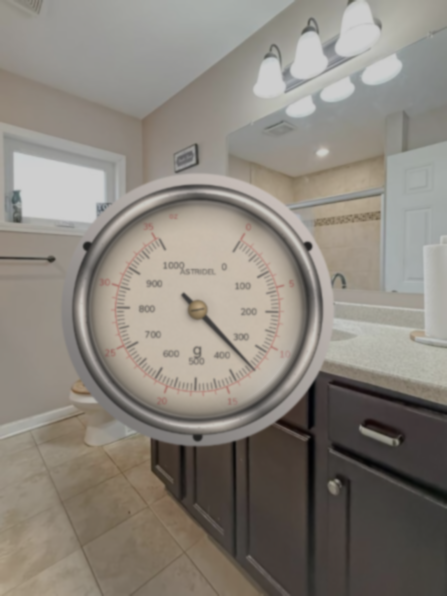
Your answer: {"value": 350, "unit": "g"}
